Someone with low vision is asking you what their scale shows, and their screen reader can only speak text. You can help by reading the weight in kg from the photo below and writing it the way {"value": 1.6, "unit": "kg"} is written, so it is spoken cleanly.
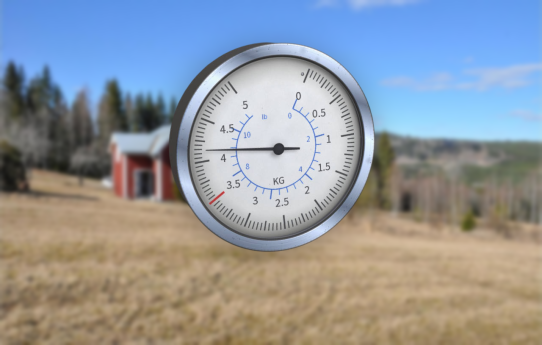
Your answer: {"value": 4.15, "unit": "kg"}
